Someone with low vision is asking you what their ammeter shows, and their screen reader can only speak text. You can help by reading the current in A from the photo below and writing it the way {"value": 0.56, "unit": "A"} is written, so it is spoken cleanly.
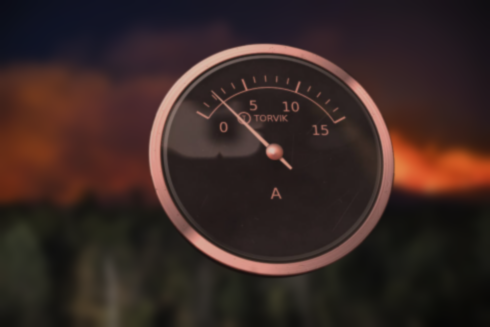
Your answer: {"value": 2, "unit": "A"}
